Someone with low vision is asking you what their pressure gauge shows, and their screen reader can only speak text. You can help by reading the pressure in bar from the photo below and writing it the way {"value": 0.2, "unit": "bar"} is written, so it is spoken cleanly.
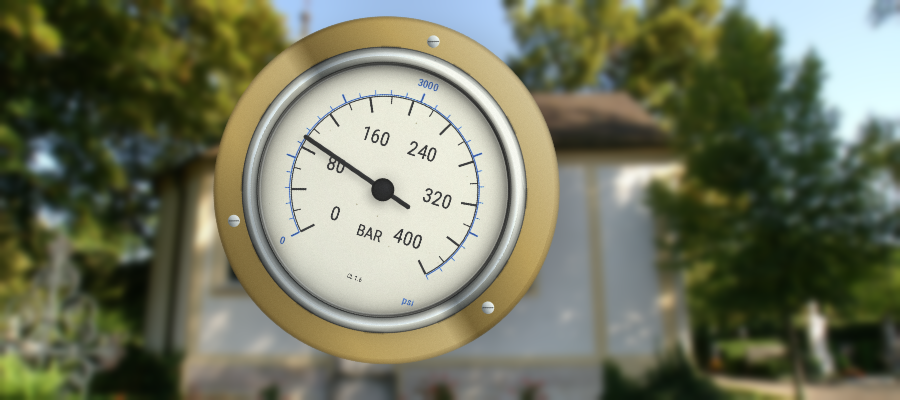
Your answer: {"value": 90, "unit": "bar"}
